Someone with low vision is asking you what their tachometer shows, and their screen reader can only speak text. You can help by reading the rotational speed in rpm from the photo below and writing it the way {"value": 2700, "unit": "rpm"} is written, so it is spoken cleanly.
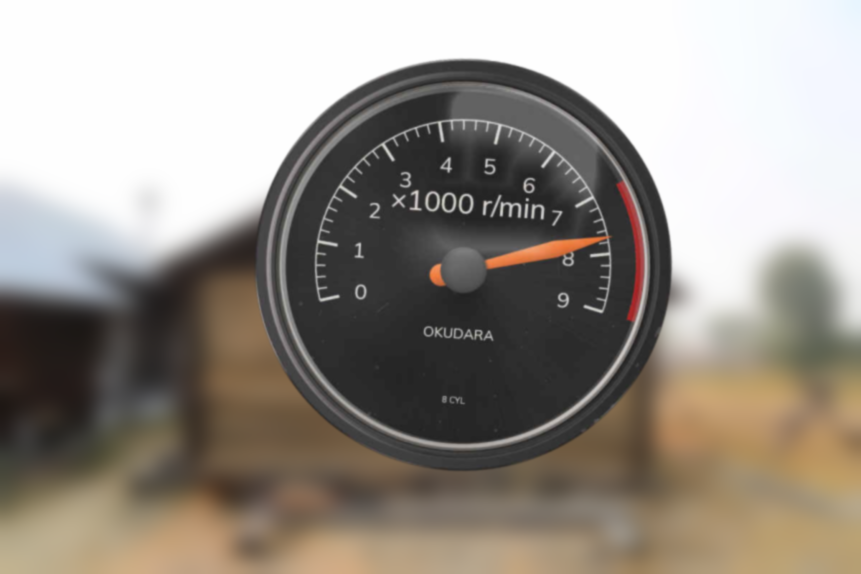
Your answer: {"value": 7700, "unit": "rpm"}
